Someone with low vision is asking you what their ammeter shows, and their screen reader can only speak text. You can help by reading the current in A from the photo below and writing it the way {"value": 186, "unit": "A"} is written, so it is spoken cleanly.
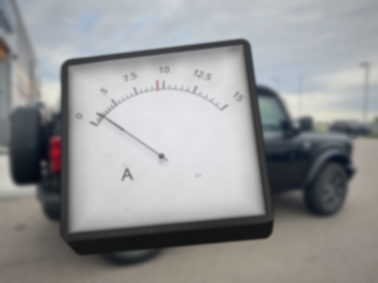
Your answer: {"value": 2.5, "unit": "A"}
